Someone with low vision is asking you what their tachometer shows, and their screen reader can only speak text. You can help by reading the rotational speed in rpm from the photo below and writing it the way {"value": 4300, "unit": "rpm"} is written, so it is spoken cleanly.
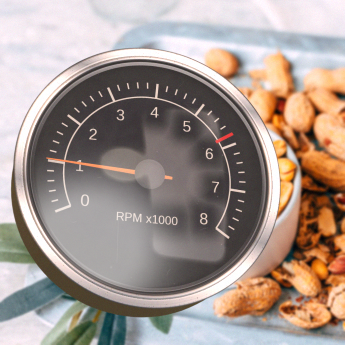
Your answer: {"value": 1000, "unit": "rpm"}
